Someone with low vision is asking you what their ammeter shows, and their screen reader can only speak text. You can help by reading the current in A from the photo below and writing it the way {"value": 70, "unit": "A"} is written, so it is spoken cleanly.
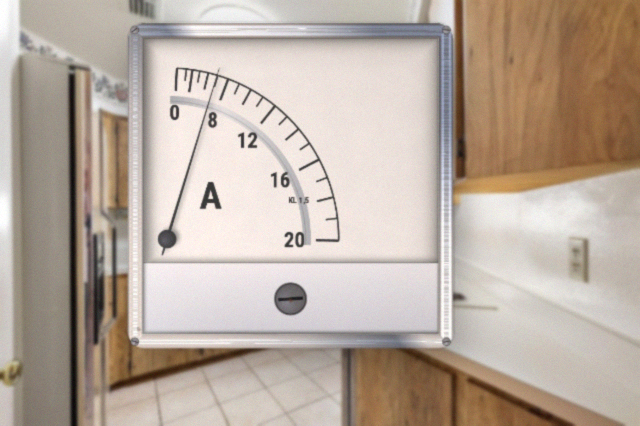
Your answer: {"value": 7, "unit": "A"}
